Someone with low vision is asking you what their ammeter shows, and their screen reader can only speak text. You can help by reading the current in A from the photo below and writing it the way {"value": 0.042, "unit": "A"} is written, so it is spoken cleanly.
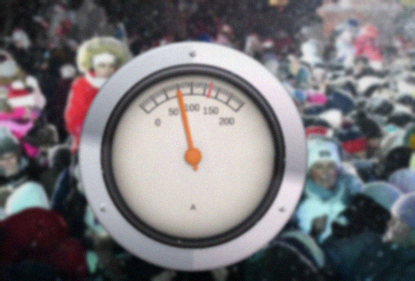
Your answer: {"value": 75, "unit": "A"}
